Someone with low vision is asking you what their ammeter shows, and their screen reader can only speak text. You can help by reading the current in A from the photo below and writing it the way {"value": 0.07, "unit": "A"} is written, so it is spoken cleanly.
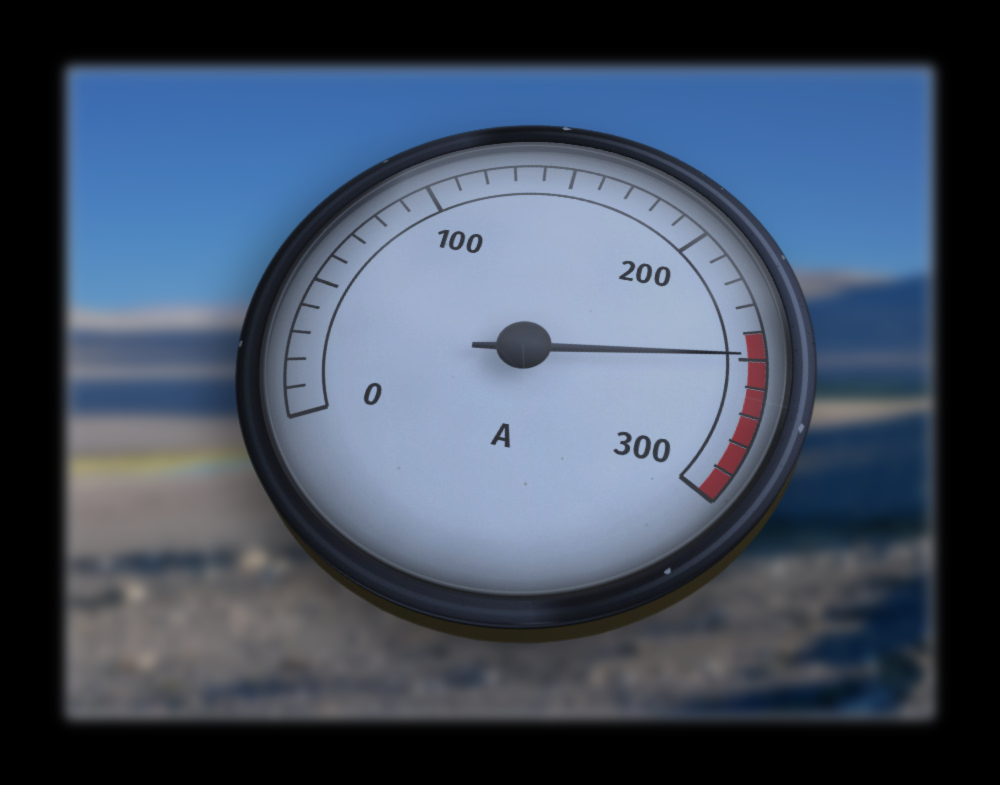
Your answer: {"value": 250, "unit": "A"}
